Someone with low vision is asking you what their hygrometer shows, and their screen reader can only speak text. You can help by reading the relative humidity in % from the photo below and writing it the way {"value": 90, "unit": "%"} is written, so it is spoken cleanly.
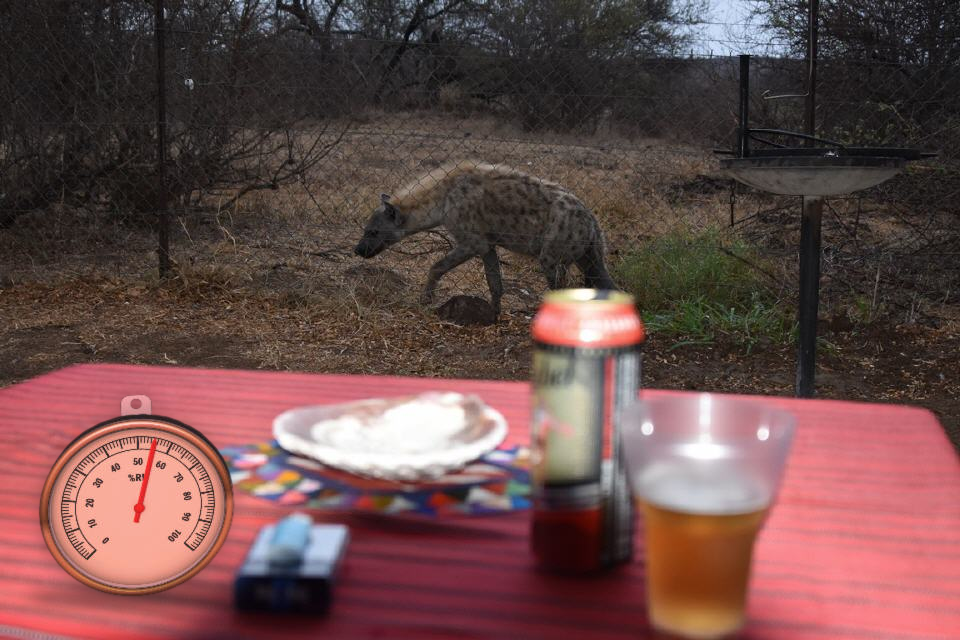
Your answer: {"value": 55, "unit": "%"}
